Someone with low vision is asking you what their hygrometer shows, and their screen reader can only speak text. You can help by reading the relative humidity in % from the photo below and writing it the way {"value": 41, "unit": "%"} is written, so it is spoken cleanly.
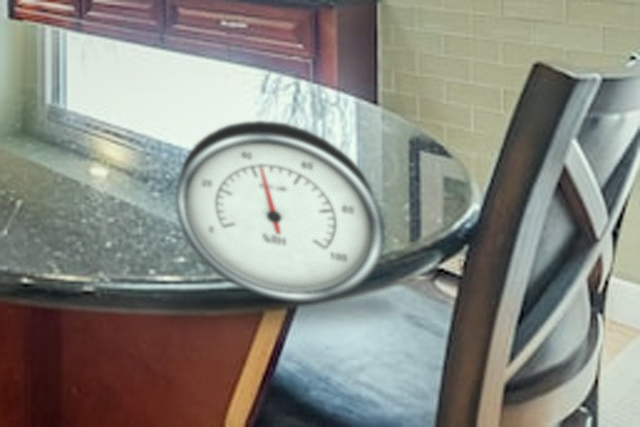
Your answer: {"value": 44, "unit": "%"}
